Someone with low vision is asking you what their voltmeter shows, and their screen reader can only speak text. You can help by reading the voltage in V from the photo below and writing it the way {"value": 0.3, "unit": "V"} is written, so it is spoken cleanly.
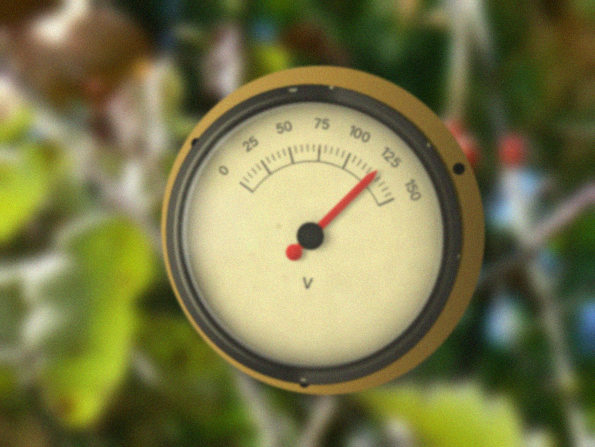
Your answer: {"value": 125, "unit": "V"}
